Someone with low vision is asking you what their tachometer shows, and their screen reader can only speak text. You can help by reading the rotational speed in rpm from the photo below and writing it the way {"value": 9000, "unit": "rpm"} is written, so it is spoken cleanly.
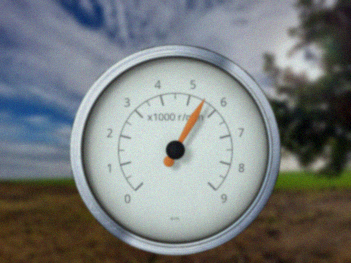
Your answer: {"value": 5500, "unit": "rpm"}
